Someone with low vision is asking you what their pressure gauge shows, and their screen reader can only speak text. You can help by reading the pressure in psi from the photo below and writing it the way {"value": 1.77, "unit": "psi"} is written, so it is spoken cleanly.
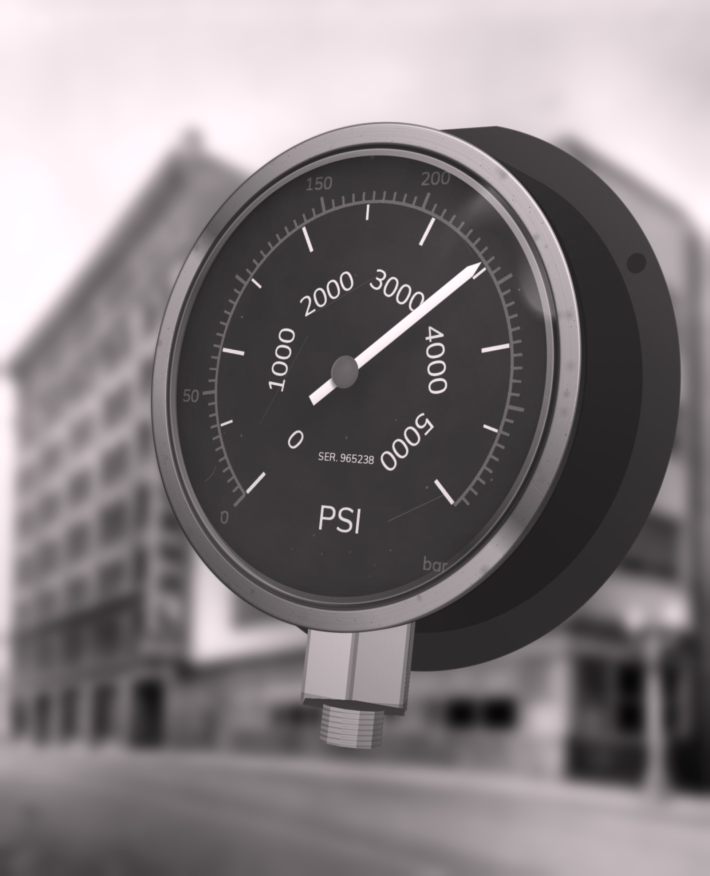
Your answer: {"value": 3500, "unit": "psi"}
